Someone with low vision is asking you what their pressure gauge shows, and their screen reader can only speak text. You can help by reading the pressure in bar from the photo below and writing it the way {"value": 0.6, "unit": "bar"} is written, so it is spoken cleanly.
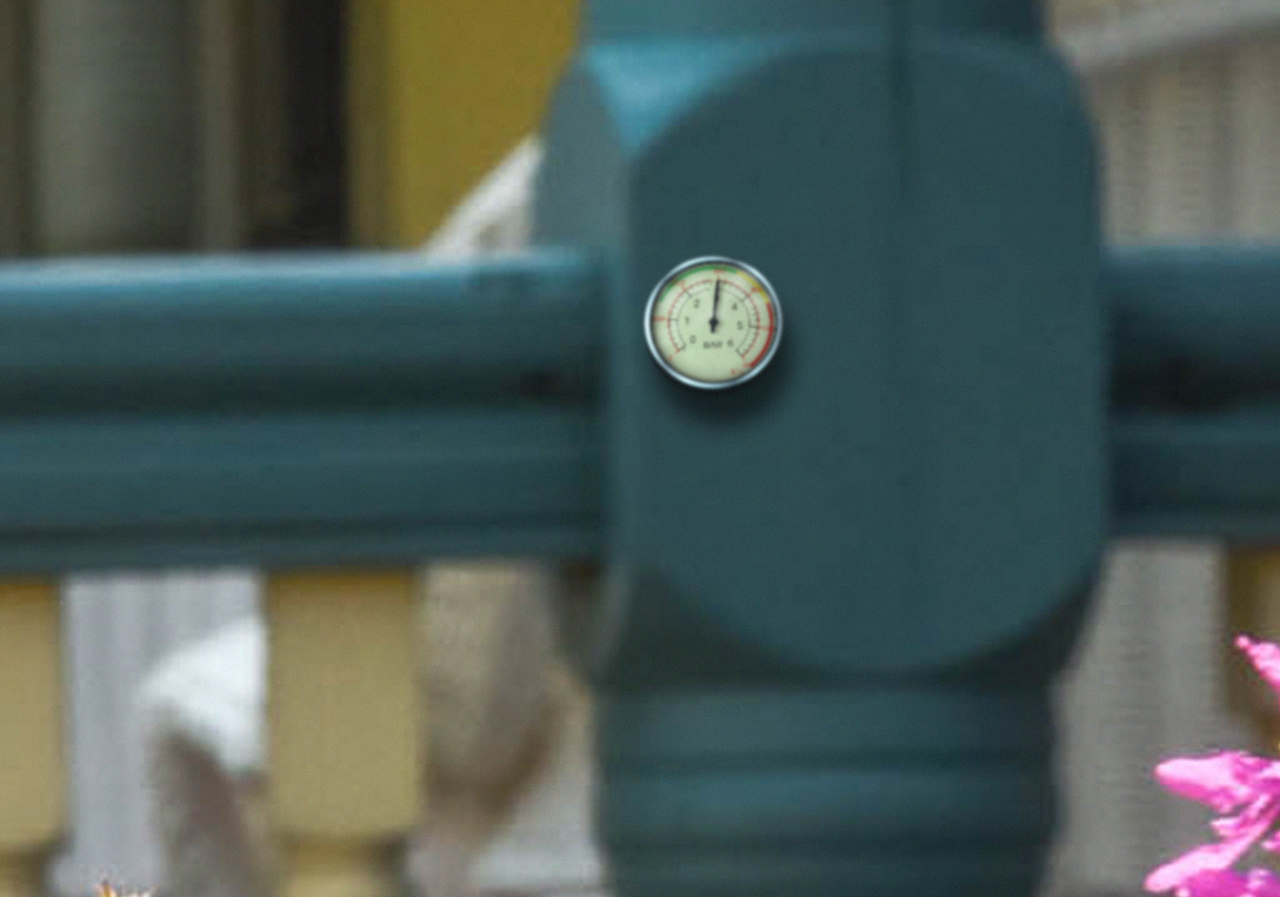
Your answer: {"value": 3, "unit": "bar"}
